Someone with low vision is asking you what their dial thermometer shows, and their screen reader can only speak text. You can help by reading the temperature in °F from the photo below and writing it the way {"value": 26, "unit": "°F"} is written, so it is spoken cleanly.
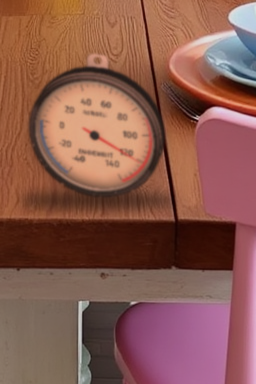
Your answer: {"value": 120, "unit": "°F"}
